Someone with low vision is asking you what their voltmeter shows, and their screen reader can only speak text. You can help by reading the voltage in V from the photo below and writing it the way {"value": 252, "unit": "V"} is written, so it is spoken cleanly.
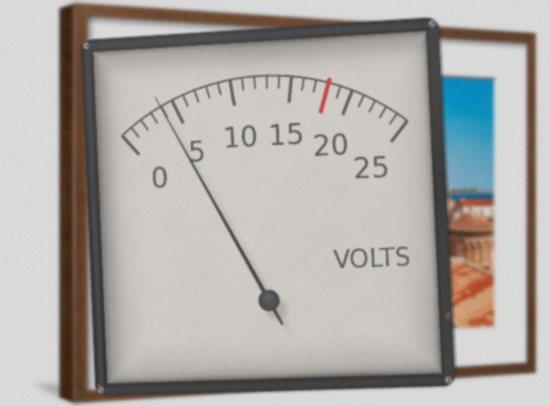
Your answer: {"value": 4, "unit": "V"}
